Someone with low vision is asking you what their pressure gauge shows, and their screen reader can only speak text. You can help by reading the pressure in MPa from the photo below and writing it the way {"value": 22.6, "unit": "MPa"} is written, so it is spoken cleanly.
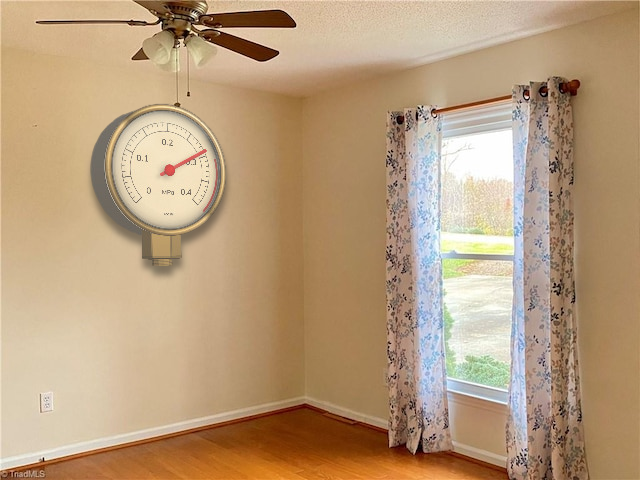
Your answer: {"value": 0.29, "unit": "MPa"}
